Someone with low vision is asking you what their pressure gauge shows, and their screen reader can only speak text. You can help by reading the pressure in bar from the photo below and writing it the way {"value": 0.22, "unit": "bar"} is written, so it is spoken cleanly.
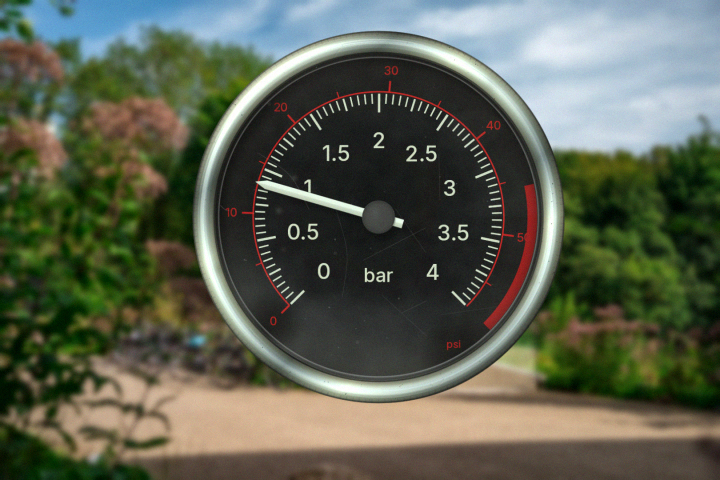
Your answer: {"value": 0.9, "unit": "bar"}
